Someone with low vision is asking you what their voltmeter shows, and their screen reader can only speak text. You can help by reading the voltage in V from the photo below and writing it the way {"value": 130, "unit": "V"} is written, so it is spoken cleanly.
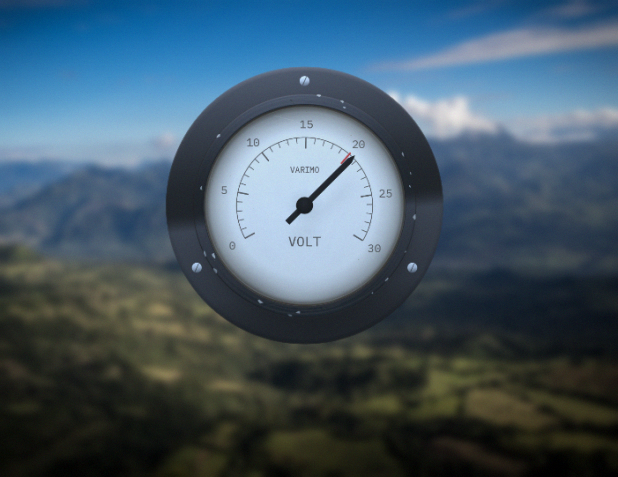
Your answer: {"value": 20.5, "unit": "V"}
